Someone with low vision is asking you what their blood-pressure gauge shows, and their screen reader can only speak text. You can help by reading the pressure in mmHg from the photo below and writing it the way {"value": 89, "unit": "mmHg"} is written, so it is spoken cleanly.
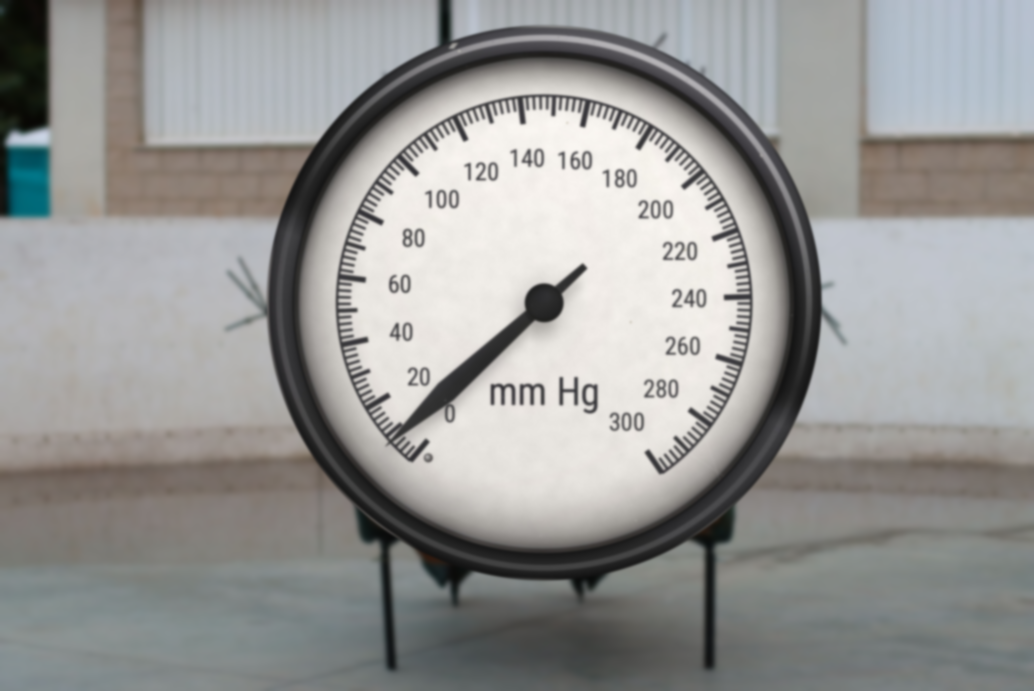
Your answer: {"value": 8, "unit": "mmHg"}
